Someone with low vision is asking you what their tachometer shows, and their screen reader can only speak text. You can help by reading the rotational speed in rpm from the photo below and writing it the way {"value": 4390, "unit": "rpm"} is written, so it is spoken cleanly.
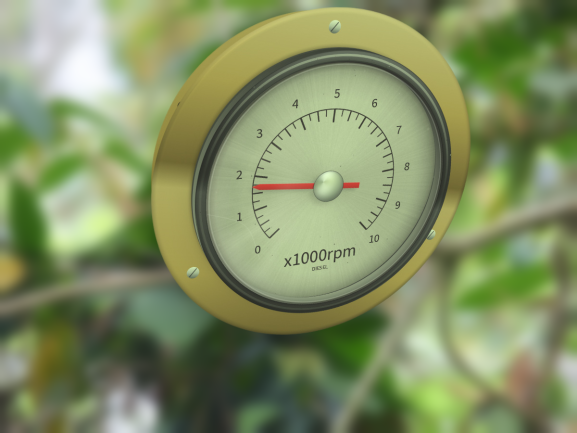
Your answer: {"value": 1750, "unit": "rpm"}
